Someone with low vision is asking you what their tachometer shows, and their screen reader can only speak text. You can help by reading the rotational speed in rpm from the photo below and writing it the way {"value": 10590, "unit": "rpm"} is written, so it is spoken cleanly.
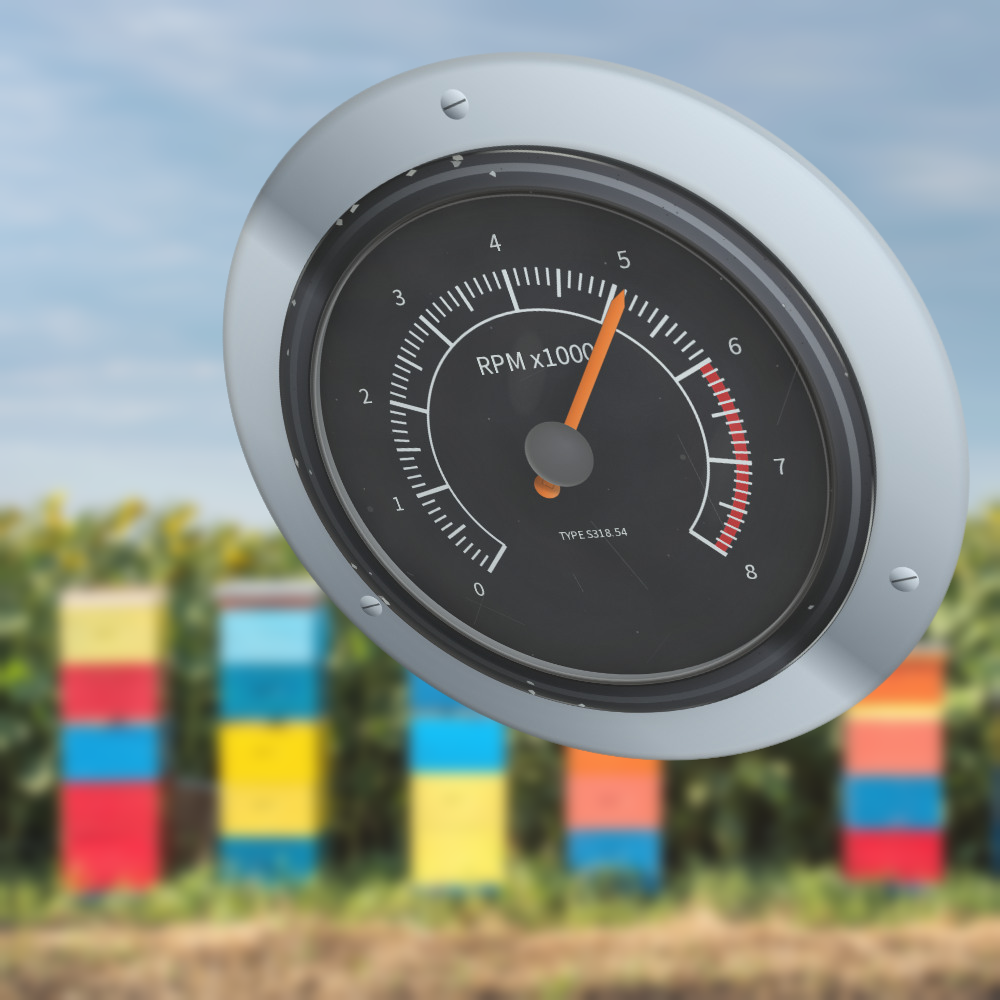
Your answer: {"value": 5100, "unit": "rpm"}
